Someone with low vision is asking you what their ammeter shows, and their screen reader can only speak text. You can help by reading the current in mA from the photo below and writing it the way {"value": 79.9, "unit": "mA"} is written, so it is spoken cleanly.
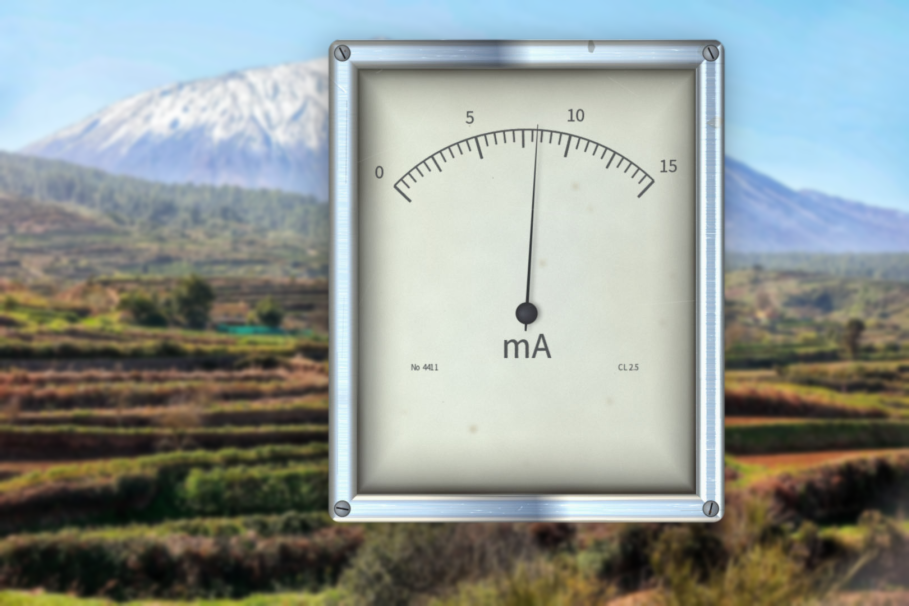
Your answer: {"value": 8.25, "unit": "mA"}
